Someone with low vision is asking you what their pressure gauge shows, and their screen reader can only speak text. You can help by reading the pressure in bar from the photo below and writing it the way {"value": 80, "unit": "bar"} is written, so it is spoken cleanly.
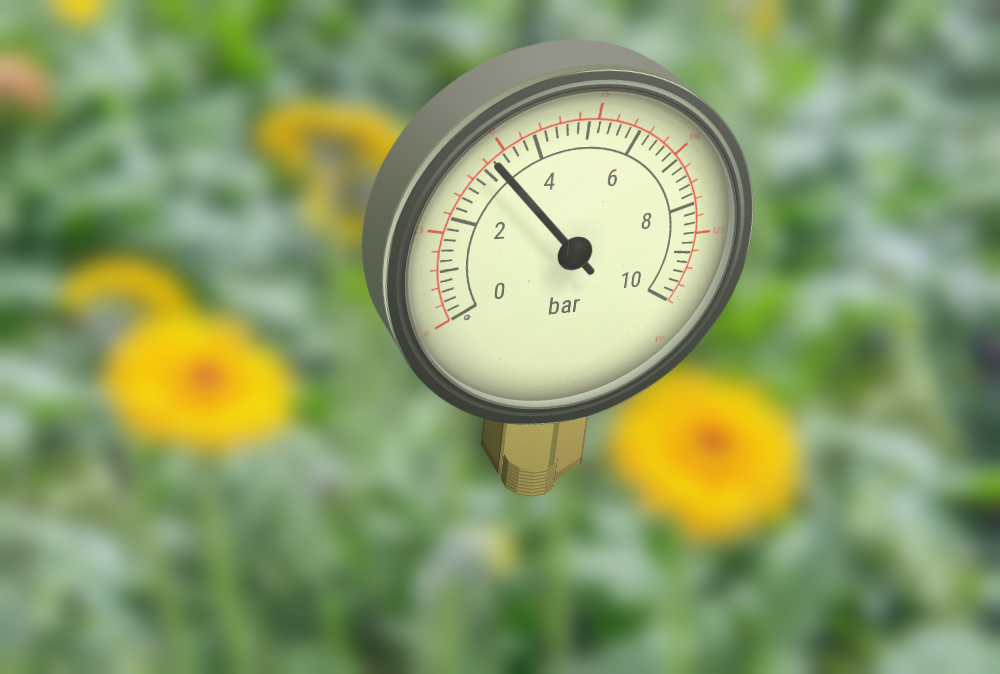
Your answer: {"value": 3.2, "unit": "bar"}
